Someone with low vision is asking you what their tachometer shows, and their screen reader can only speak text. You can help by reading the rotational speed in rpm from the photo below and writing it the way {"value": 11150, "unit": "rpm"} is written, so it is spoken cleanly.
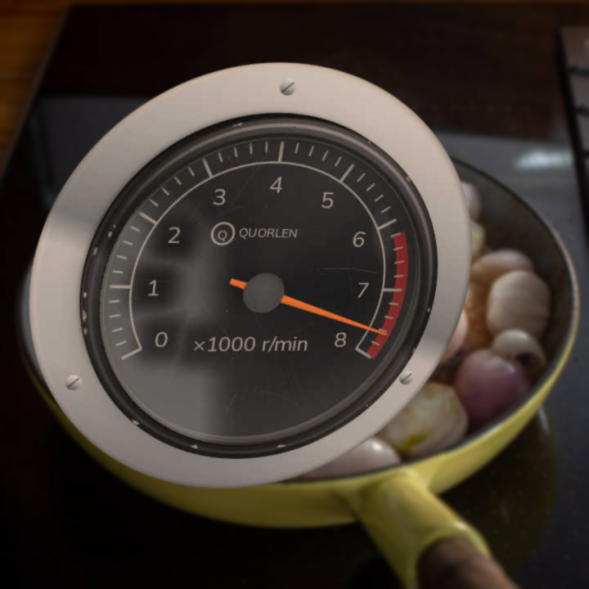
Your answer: {"value": 7600, "unit": "rpm"}
